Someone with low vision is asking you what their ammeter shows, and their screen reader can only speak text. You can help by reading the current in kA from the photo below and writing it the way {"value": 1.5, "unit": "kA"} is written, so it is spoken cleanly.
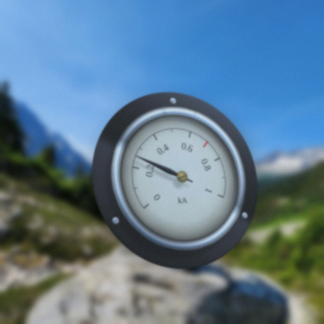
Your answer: {"value": 0.25, "unit": "kA"}
